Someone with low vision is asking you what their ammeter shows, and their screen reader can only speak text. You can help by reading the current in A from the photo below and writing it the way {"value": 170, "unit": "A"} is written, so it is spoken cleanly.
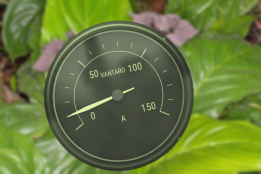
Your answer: {"value": 10, "unit": "A"}
